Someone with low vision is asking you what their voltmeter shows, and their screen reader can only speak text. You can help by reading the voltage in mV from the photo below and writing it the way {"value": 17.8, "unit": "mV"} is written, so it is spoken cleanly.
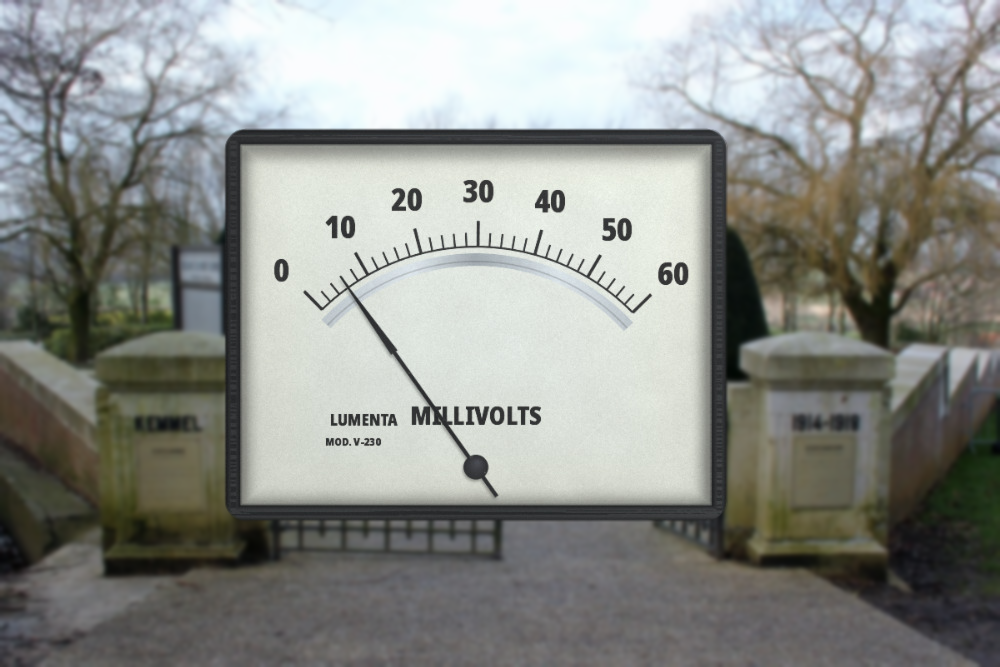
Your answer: {"value": 6, "unit": "mV"}
